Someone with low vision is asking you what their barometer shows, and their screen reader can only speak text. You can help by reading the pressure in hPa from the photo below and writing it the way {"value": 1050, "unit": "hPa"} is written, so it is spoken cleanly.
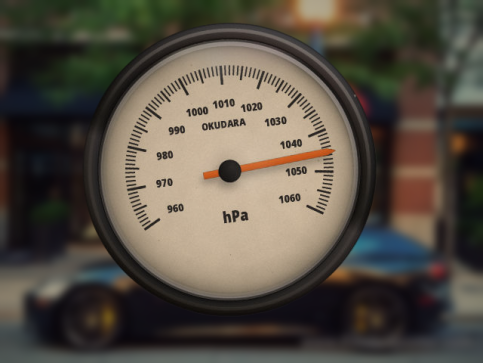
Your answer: {"value": 1045, "unit": "hPa"}
